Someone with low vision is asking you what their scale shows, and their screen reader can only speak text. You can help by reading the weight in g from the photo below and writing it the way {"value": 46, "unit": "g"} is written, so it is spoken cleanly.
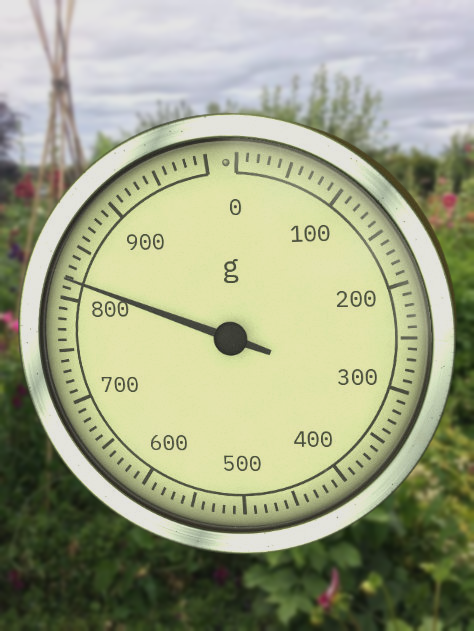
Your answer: {"value": 820, "unit": "g"}
